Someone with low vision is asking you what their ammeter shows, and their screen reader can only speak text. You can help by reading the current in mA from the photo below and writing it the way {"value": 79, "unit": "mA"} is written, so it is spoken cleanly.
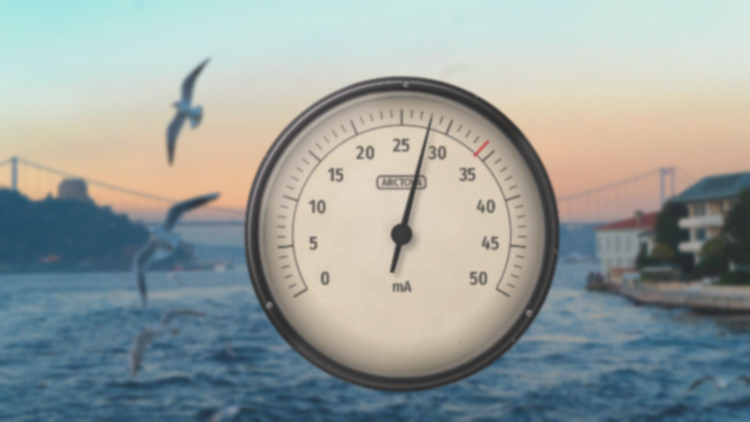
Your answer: {"value": 28, "unit": "mA"}
